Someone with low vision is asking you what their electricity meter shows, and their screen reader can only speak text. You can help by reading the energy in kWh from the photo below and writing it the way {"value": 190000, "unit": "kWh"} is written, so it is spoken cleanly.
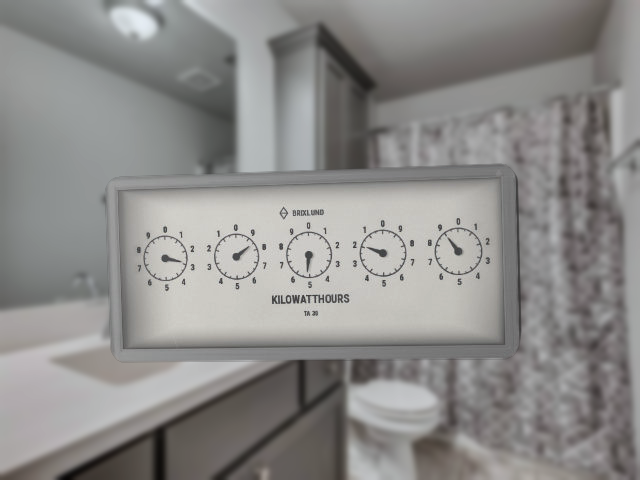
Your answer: {"value": 28519, "unit": "kWh"}
